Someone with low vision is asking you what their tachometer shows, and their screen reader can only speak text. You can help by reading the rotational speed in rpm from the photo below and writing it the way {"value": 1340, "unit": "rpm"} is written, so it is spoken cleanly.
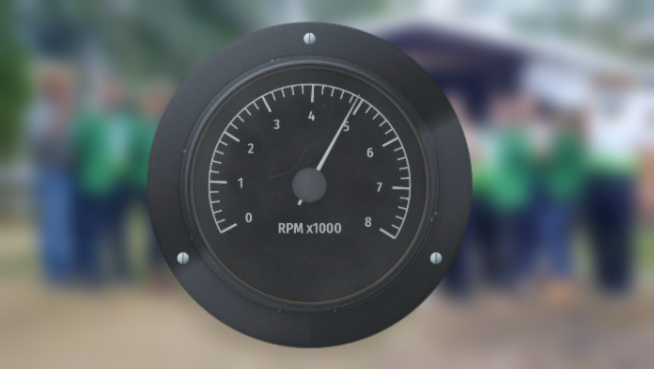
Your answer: {"value": 4900, "unit": "rpm"}
